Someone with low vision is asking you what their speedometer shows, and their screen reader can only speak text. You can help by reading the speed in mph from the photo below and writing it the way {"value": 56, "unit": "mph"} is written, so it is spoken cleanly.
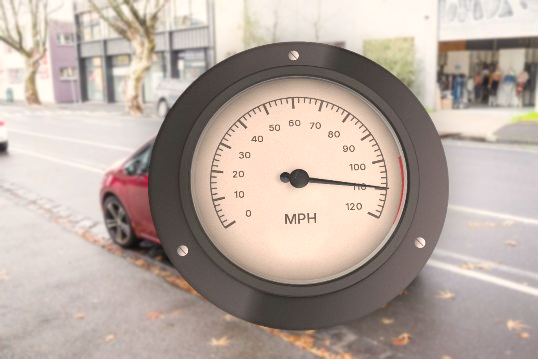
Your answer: {"value": 110, "unit": "mph"}
